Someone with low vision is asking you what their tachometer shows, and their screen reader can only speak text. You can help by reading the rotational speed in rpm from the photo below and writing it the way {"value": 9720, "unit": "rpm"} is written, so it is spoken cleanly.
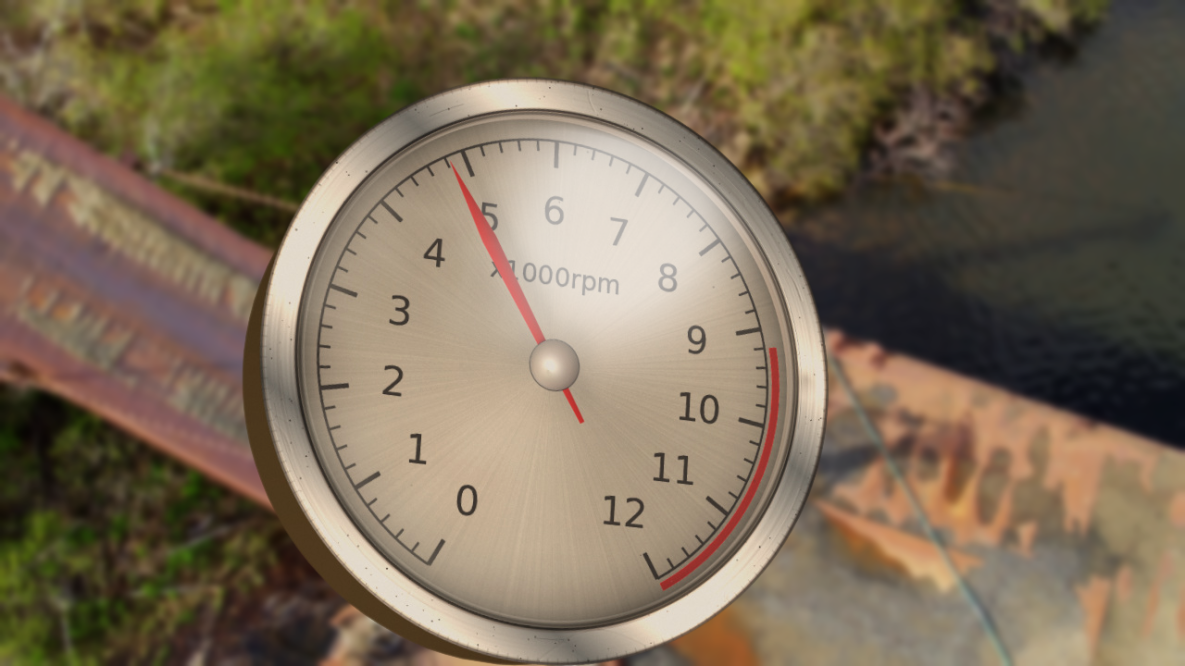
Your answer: {"value": 4800, "unit": "rpm"}
